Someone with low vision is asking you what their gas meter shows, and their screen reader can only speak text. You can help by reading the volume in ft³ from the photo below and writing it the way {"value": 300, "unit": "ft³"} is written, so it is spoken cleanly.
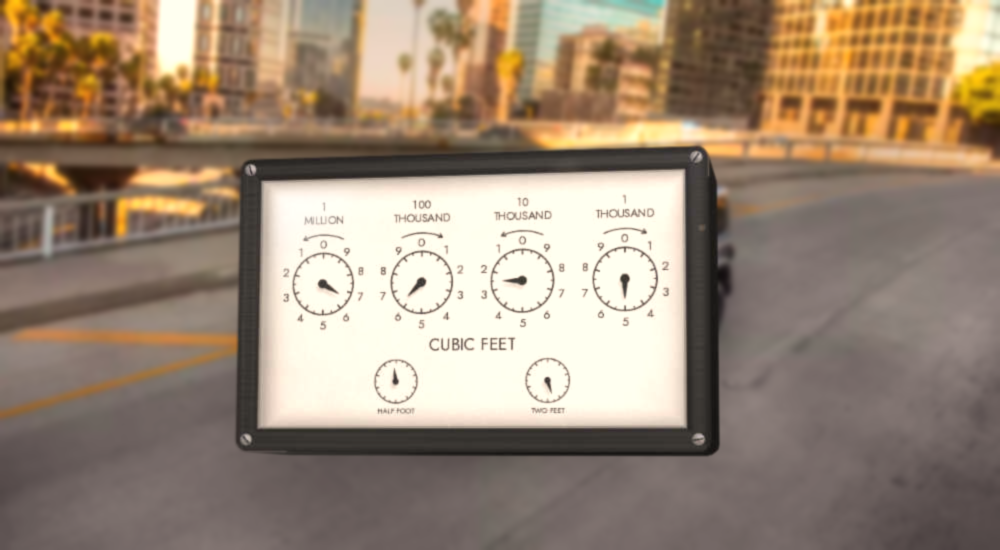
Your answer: {"value": 662500, "unit": "ft³"}
